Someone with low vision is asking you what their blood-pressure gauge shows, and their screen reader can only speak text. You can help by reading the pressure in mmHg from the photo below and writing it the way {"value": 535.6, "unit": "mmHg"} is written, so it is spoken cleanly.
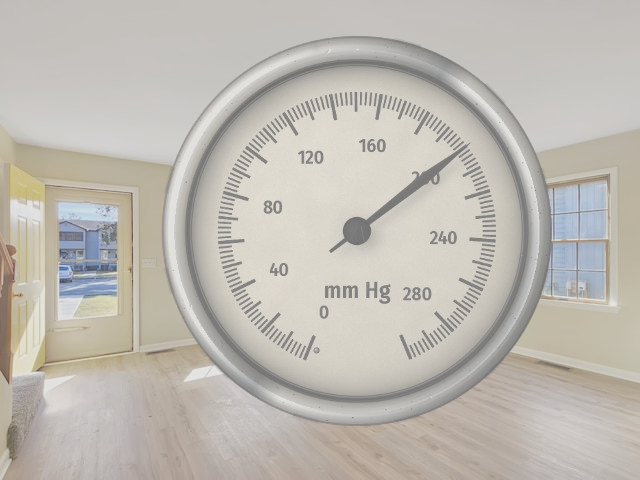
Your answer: {"value": 200, "unit": "mmHg"}
